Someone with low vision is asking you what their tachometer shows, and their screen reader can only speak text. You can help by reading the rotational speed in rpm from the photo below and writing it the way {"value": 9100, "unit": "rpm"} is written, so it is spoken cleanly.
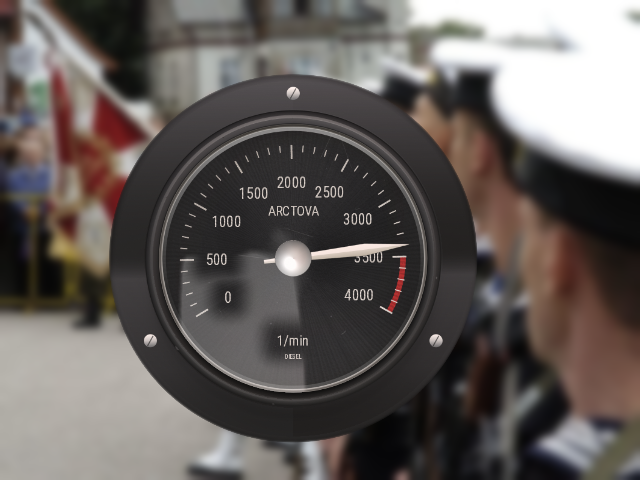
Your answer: {"value": 3400, "unit": "rpm"}
